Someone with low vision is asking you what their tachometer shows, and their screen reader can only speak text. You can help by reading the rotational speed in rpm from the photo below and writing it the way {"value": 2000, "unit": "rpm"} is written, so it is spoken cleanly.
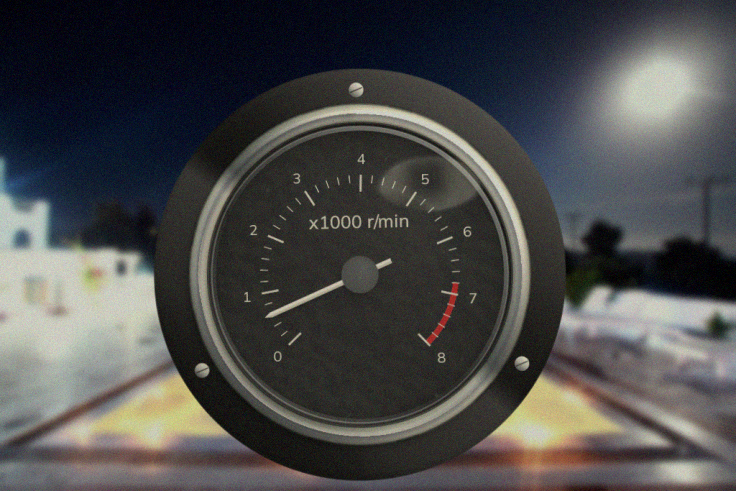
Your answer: {"value": 600, "unit": "rpm"}
